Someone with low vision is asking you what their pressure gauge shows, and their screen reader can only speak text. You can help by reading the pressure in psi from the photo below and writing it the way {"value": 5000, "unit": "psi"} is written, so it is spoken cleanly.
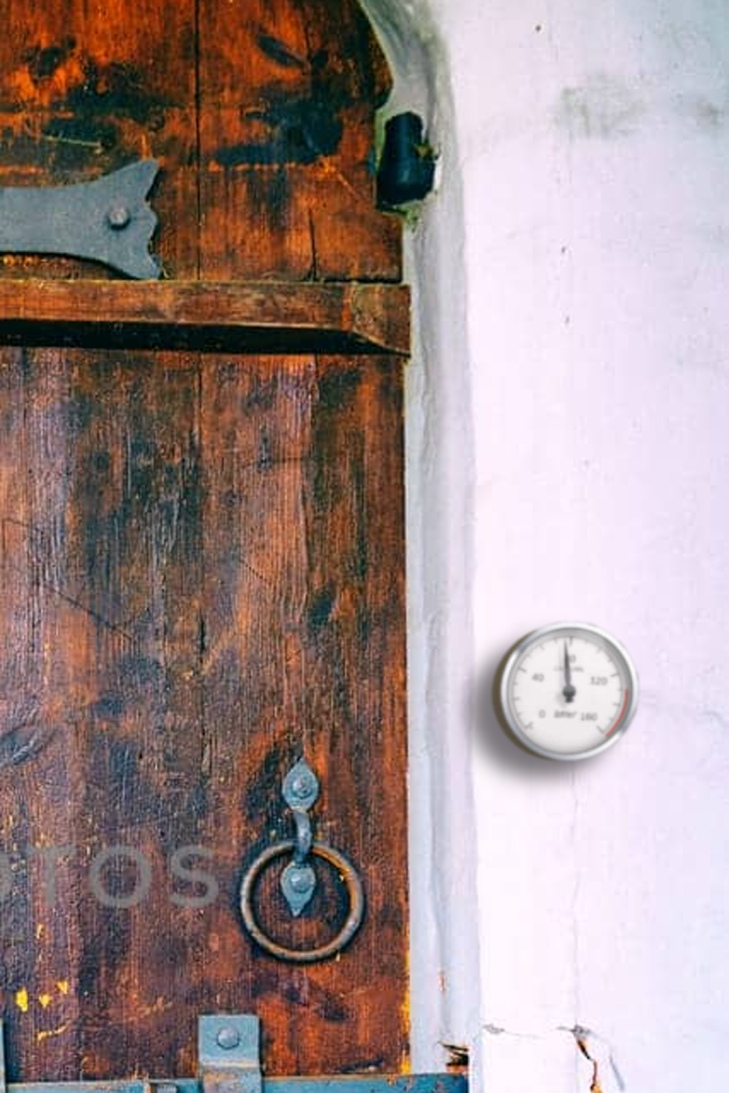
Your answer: {"value": 75, "unit": "psi"}
